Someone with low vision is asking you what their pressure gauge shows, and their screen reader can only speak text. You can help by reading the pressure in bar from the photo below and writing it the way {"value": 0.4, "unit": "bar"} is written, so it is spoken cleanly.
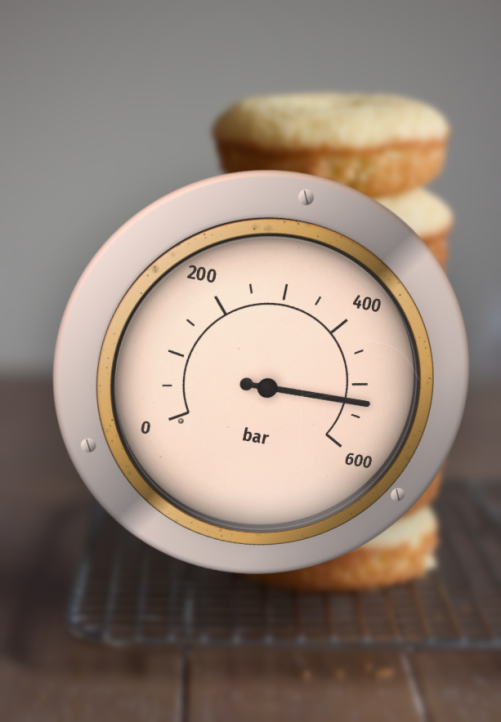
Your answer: {"value": 525, "unit": "bar"}
